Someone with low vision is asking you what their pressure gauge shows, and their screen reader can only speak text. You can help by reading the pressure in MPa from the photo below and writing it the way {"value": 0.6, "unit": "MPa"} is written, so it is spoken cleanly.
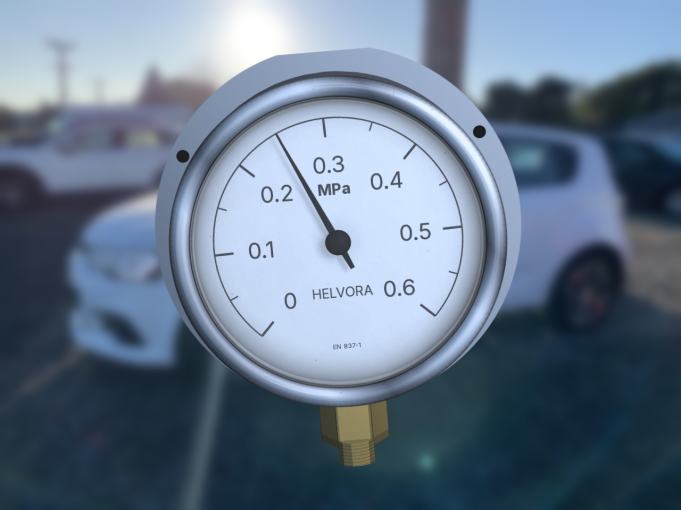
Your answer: {"value": 0.25, "unit": "MPa"}
